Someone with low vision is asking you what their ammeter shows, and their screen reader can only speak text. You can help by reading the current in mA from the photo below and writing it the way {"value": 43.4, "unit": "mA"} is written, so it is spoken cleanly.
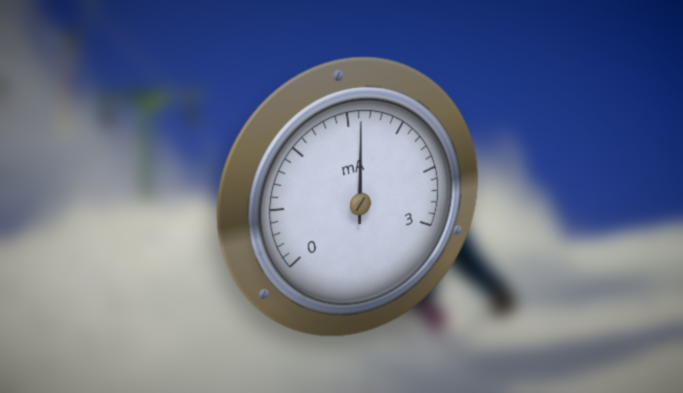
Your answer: {"value": 1.6, "unit": "mA"}
